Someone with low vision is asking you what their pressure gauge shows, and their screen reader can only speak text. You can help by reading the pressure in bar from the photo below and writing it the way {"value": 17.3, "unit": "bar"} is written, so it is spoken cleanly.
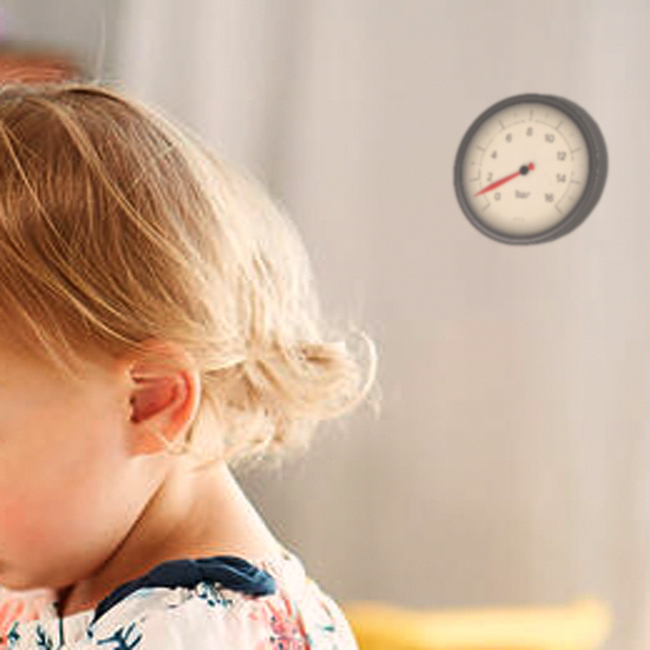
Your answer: {"value": 1, "unit": "bar"}
